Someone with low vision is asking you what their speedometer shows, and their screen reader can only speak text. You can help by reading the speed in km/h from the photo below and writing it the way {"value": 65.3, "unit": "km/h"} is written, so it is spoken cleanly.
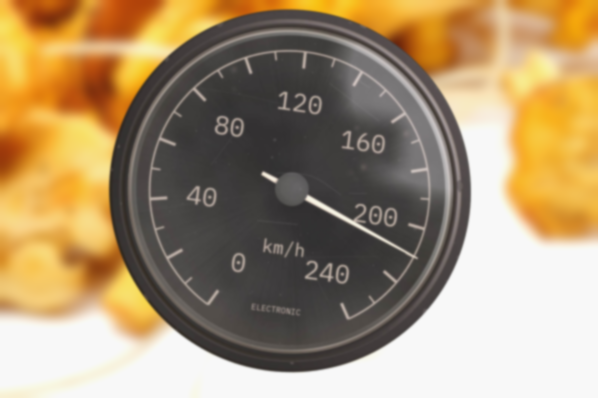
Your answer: {"value": 210, "unit": "km/h"}
